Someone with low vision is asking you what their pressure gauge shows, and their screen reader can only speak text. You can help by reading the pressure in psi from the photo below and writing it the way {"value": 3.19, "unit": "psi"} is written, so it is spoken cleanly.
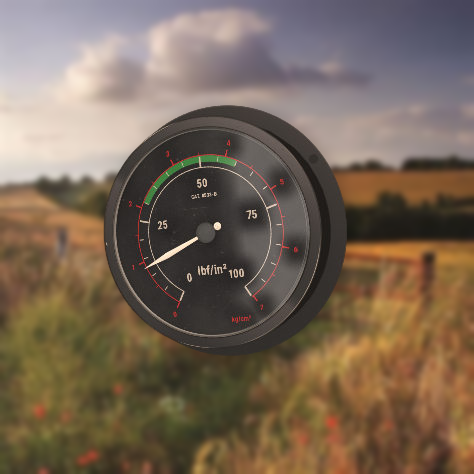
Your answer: {"value": 12.5, "unit": "psi"}
